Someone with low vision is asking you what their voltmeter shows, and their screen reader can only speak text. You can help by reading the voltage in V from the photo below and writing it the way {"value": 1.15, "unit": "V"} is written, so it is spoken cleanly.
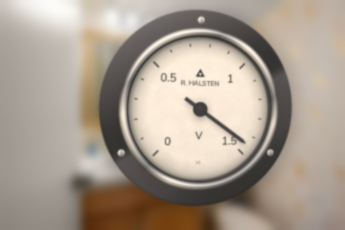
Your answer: {"value": 1.45, "unit": "V"}
